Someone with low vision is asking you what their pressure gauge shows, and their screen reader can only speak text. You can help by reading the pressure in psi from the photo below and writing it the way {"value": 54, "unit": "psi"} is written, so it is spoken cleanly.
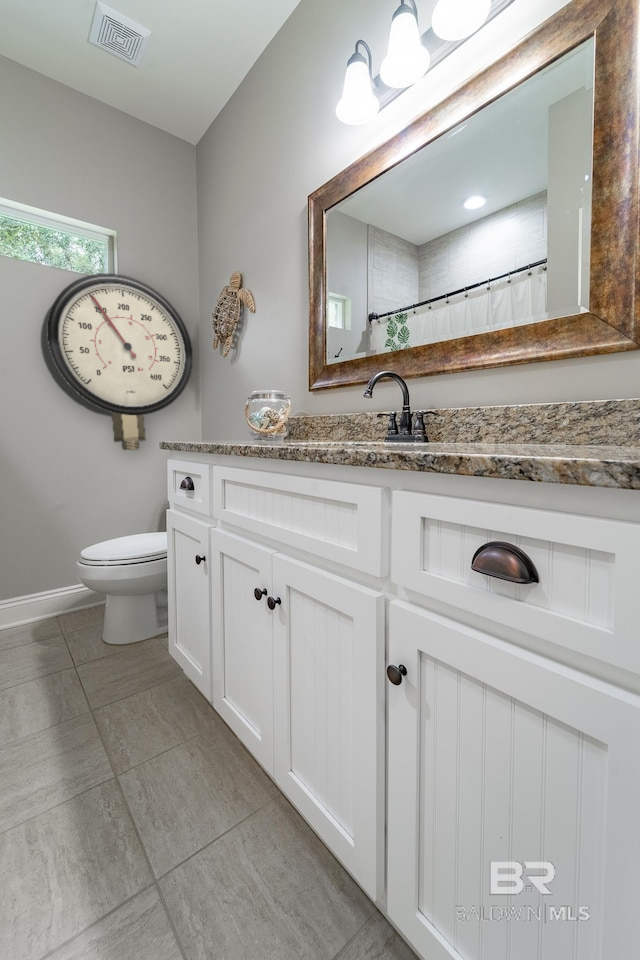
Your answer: {"value": 150, "unit": "psi"}
